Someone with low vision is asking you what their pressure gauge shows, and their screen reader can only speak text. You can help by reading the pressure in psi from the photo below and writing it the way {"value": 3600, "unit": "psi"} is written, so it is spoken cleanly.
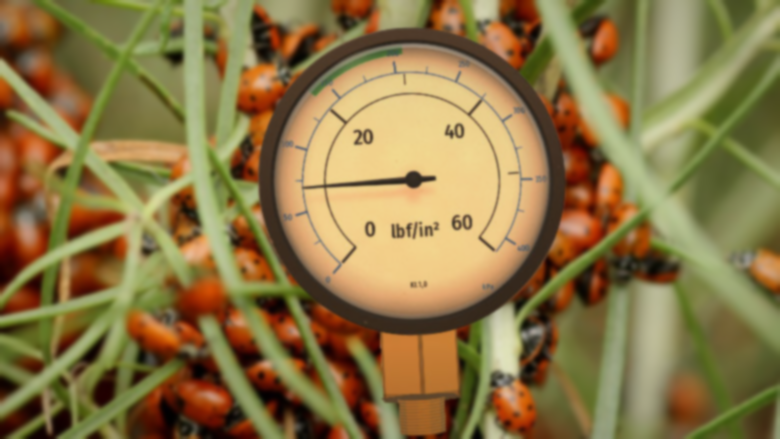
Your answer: {"value": 10, "unit": "psi"}
